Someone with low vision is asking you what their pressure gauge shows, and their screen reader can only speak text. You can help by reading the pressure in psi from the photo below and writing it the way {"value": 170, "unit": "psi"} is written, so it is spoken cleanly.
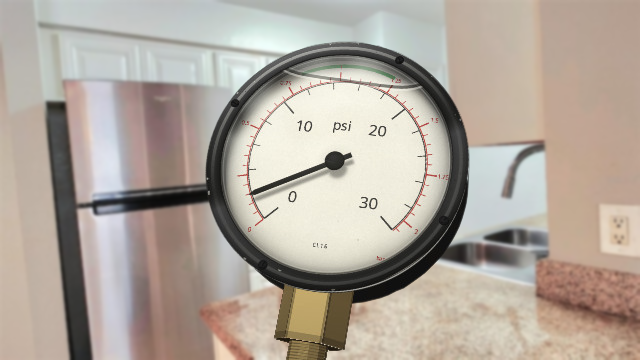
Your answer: {"value": 2, "unit": "psi"}
